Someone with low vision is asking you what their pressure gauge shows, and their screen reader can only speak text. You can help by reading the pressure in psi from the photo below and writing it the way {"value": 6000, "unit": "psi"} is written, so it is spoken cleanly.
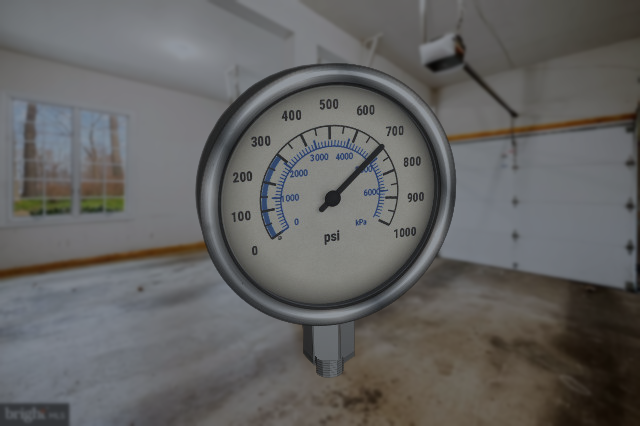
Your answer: {"value": 700, "unit": "psi"}
